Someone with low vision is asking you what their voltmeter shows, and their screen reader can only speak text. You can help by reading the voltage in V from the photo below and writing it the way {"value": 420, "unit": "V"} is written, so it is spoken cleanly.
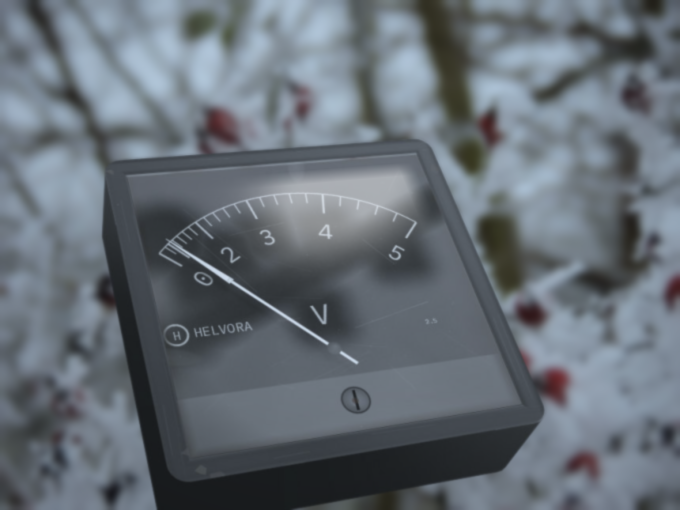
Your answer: {"value": 1, "unit": "V"}
